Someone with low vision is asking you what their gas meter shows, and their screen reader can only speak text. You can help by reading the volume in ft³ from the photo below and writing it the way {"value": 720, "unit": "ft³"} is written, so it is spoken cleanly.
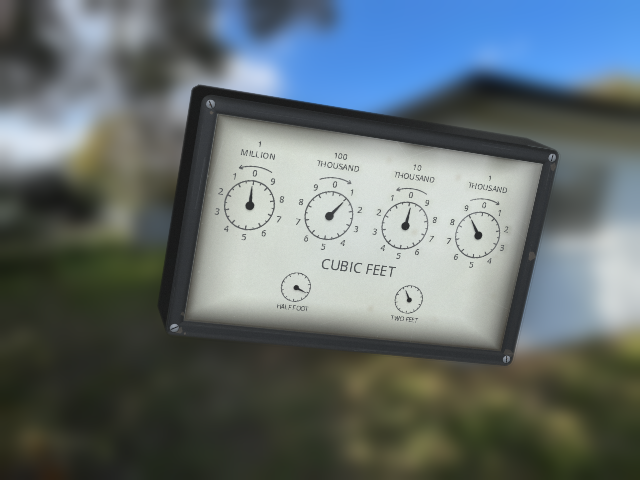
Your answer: {"value": 9900, "unit": "ft³"}
